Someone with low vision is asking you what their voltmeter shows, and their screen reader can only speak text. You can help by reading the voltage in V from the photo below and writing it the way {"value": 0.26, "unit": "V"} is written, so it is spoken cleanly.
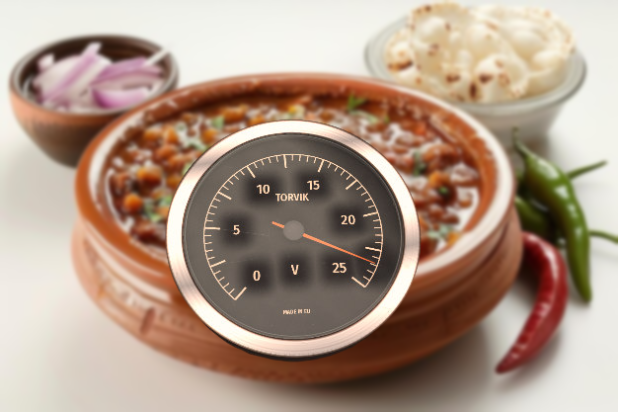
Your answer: {"value": 23.5, "unit": "V"}
